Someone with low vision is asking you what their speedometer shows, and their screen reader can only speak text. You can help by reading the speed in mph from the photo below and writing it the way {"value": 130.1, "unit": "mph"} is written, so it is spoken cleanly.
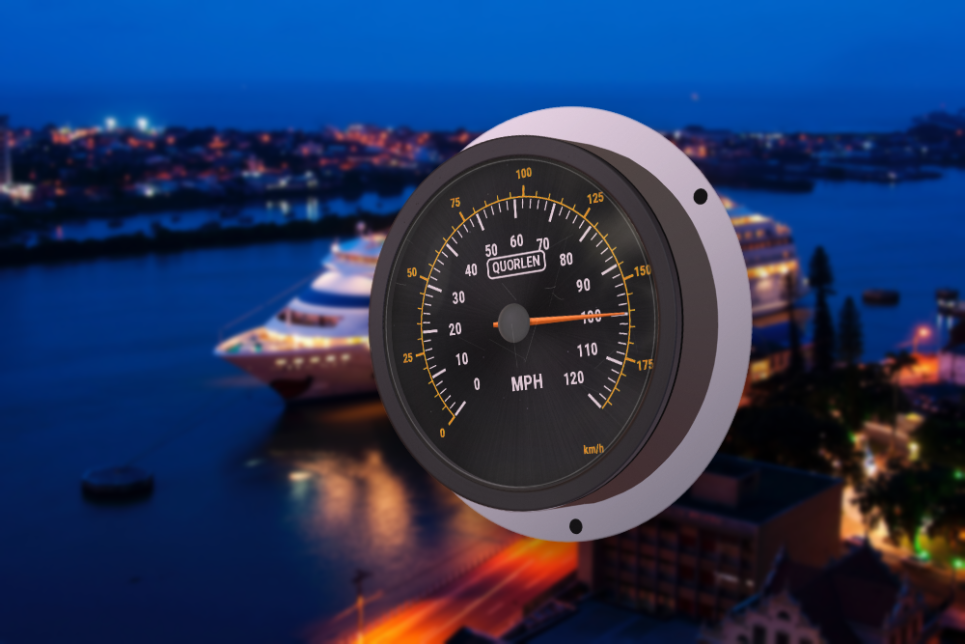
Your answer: {"value": 100, "unit": "mph"}
